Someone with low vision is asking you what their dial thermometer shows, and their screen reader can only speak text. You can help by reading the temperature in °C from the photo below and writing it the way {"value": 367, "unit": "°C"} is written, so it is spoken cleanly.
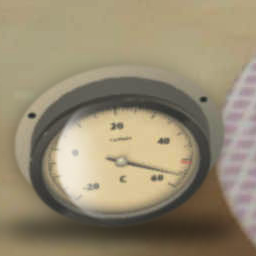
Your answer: {"value": 55, "unit": "°C"}
